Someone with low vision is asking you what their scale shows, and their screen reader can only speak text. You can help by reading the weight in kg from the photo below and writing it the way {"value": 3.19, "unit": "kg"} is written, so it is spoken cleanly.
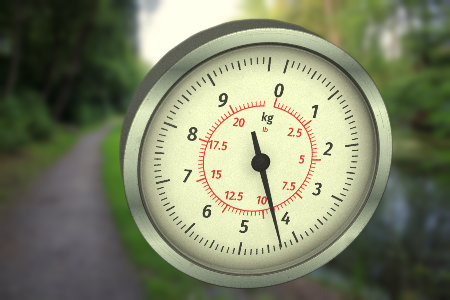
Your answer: {"value": 4.3, "unit": "kg"}
